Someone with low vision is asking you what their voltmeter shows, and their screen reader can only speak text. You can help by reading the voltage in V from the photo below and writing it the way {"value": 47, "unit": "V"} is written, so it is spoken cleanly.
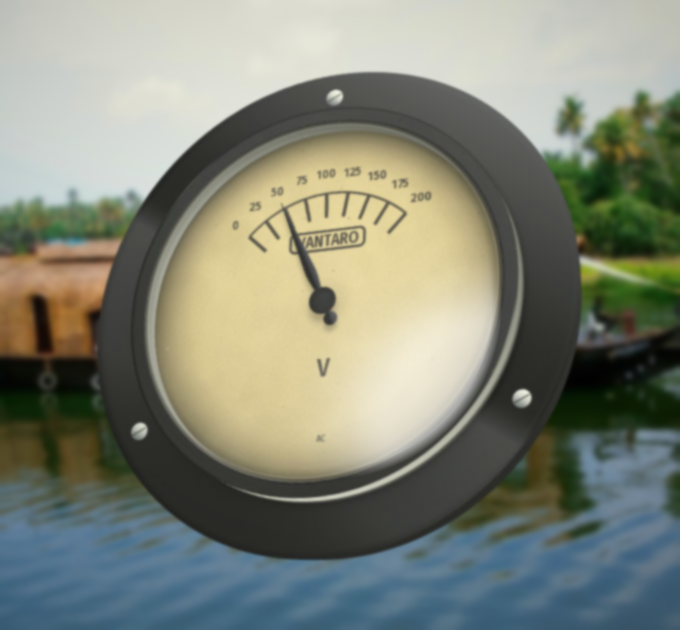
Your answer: {"value": 50, "unit": "V"}
